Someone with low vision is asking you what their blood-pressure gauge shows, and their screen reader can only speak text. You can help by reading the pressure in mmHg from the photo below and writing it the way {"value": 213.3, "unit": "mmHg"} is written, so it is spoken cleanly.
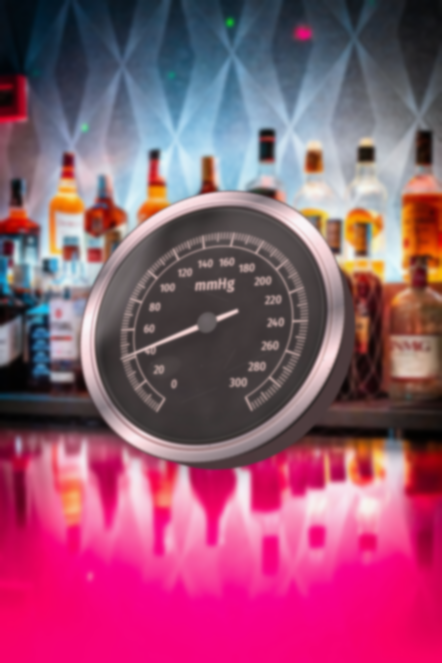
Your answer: {"value": 40, "unit": "mmHg"}
